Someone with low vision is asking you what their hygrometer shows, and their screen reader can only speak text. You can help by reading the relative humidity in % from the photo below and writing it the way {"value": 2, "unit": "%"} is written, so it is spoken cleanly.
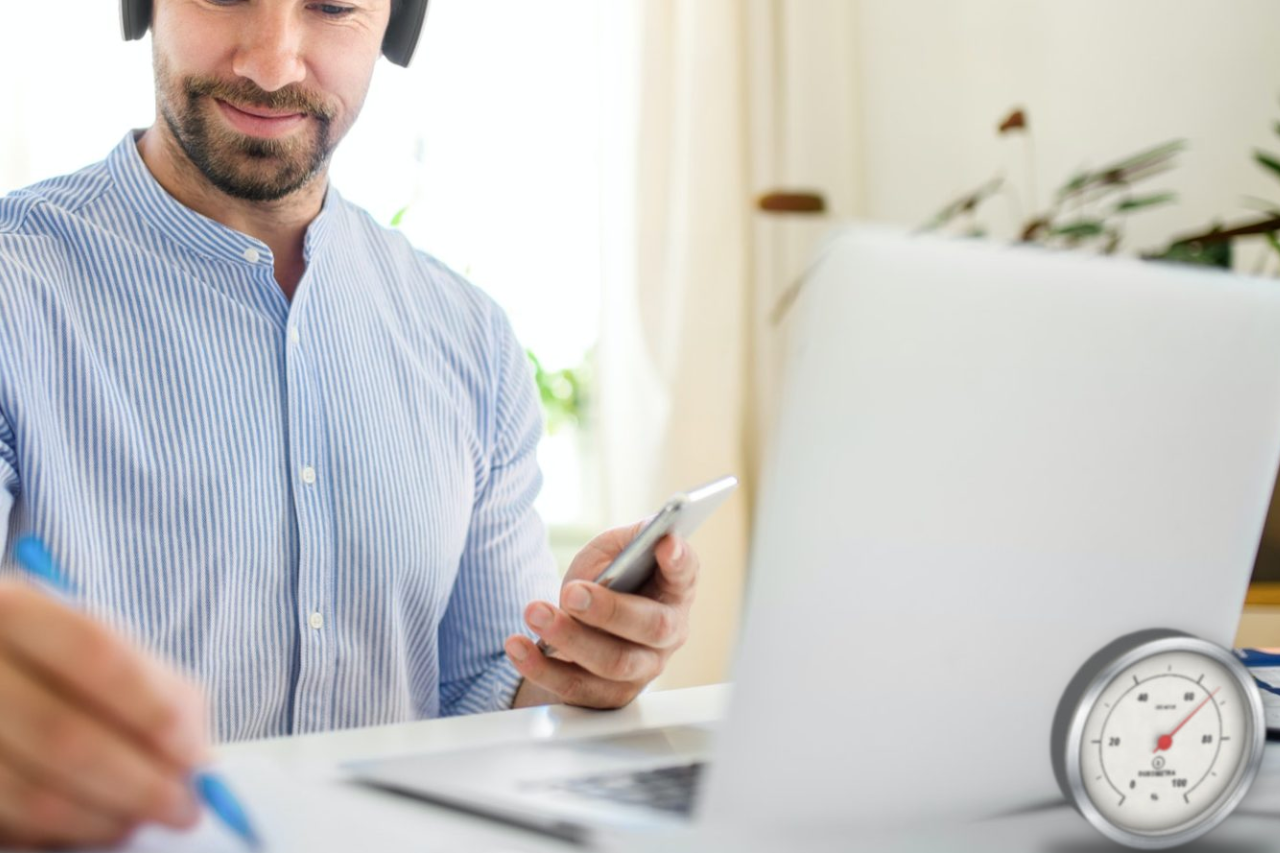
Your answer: {"value": 65, "unit": "%"}
